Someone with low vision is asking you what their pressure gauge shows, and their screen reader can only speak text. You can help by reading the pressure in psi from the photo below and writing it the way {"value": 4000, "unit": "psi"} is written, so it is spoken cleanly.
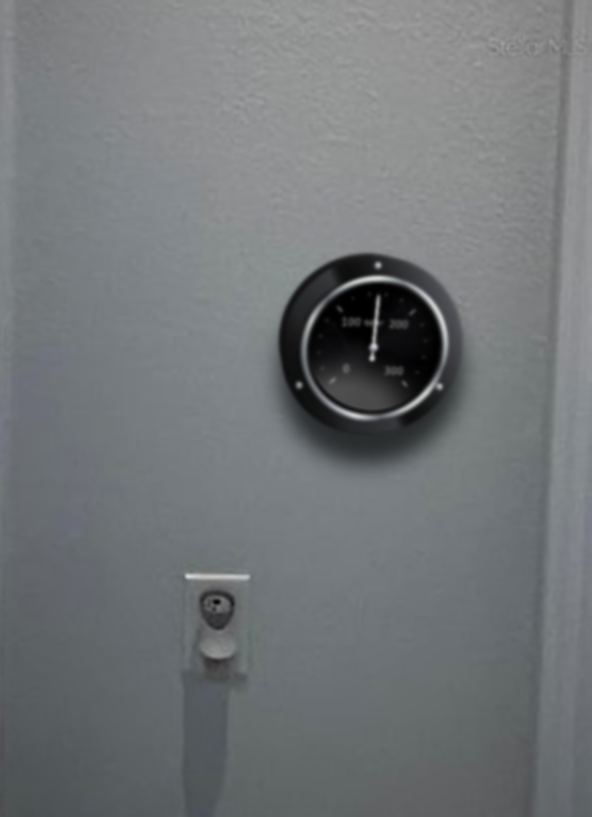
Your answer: {"value": 150, "unit": "psi"}
